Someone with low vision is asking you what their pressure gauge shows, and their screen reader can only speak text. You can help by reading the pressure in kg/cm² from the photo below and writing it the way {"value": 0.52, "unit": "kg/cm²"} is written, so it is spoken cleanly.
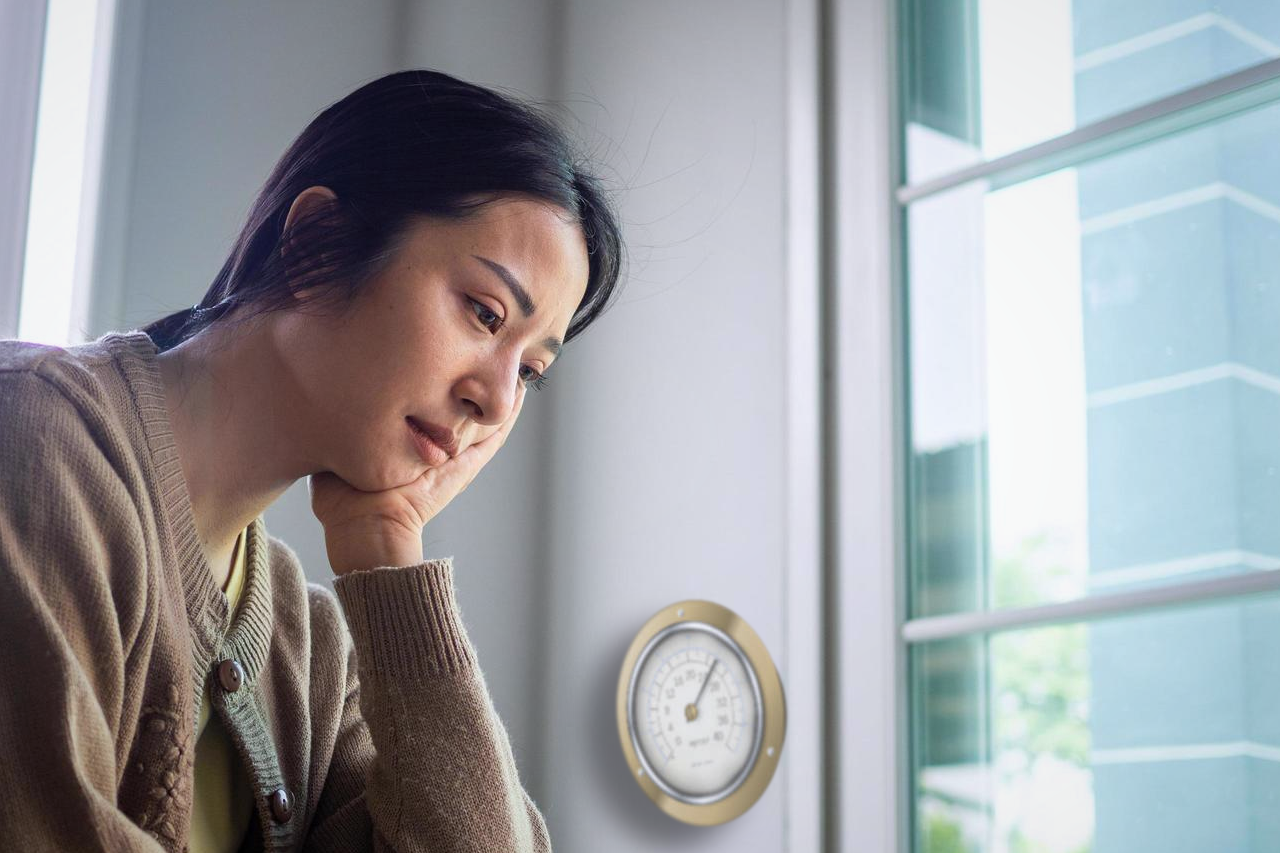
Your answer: {"value": 26, "unit": "kg/cm²"}
